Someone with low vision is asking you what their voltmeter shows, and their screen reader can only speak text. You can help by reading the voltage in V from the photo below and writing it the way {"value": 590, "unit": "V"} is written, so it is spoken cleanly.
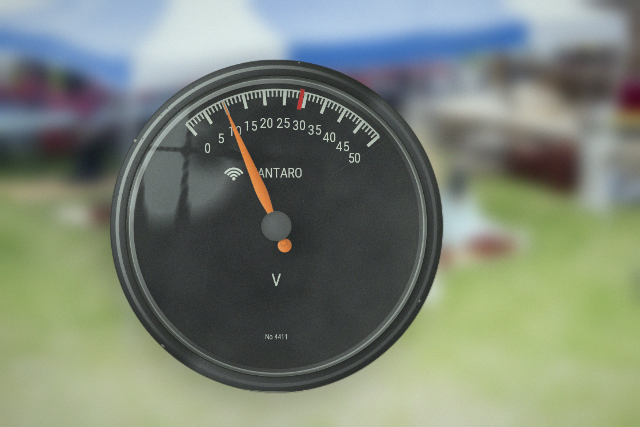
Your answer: {"value": 10, "unit": "V"}
